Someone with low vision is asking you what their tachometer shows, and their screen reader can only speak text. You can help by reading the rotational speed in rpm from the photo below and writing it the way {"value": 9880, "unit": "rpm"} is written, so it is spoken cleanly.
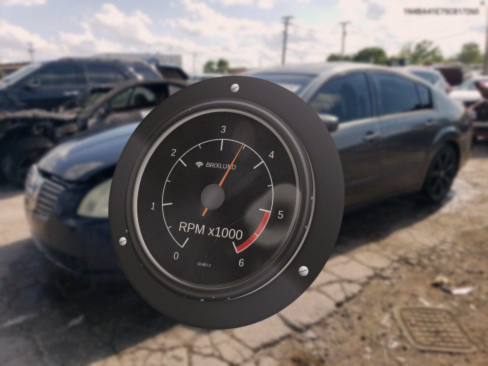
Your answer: {"value": 3500, "unit": "rpm"}
